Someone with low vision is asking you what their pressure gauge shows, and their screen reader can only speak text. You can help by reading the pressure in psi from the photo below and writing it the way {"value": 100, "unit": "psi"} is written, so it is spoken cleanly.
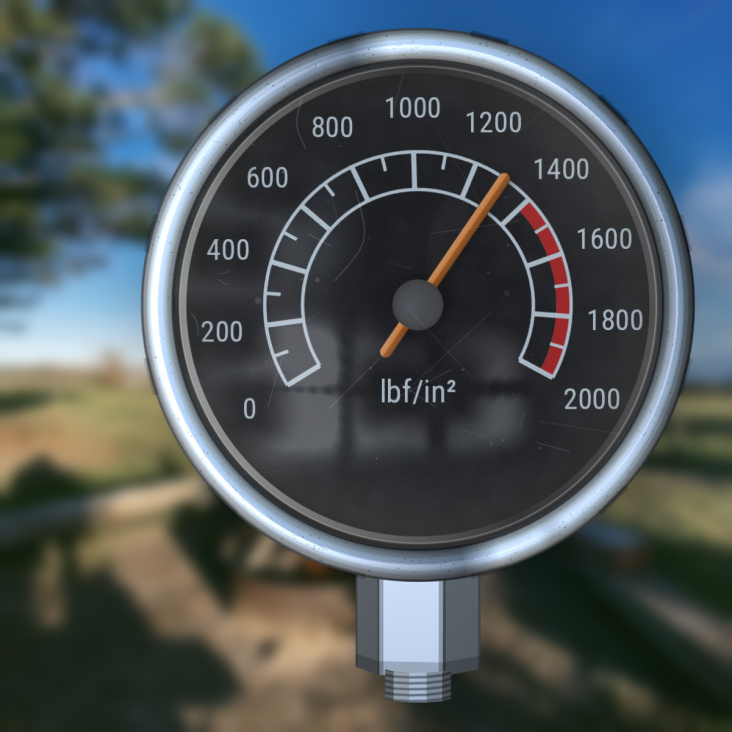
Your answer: {"value": 1300, "unit": "psi"}
